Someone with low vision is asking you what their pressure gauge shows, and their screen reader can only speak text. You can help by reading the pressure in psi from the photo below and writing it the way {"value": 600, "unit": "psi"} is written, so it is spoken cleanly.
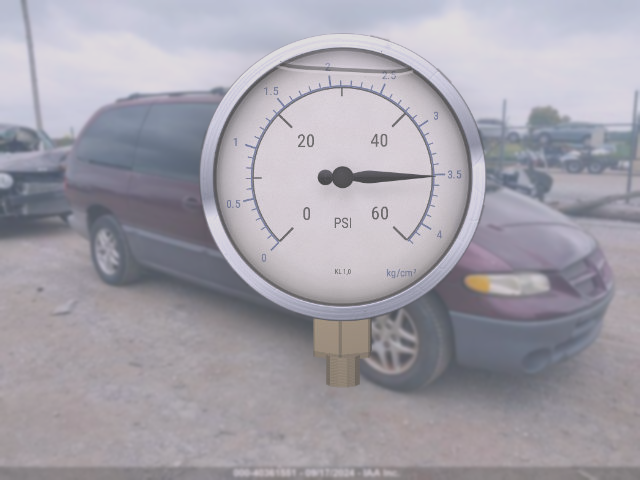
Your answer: {"value": 50, "unit": "psi"}
